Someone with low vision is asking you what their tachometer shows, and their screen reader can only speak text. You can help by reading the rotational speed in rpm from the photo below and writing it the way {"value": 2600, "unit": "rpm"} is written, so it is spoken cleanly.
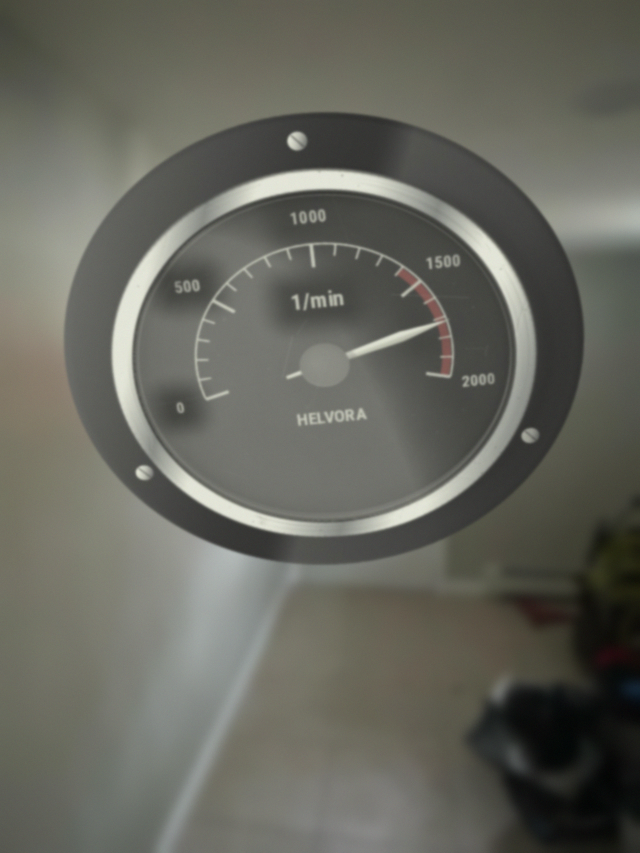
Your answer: {"value": 1700, "unit": "rpm"}
